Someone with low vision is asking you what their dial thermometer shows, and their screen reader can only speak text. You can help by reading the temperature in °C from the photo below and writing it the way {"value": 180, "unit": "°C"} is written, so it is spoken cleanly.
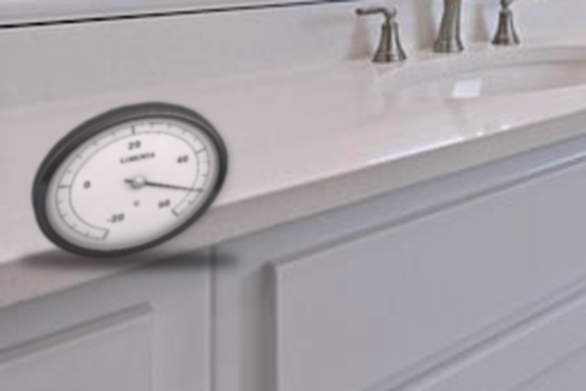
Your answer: {"value": 52, "unit": "°C"}
